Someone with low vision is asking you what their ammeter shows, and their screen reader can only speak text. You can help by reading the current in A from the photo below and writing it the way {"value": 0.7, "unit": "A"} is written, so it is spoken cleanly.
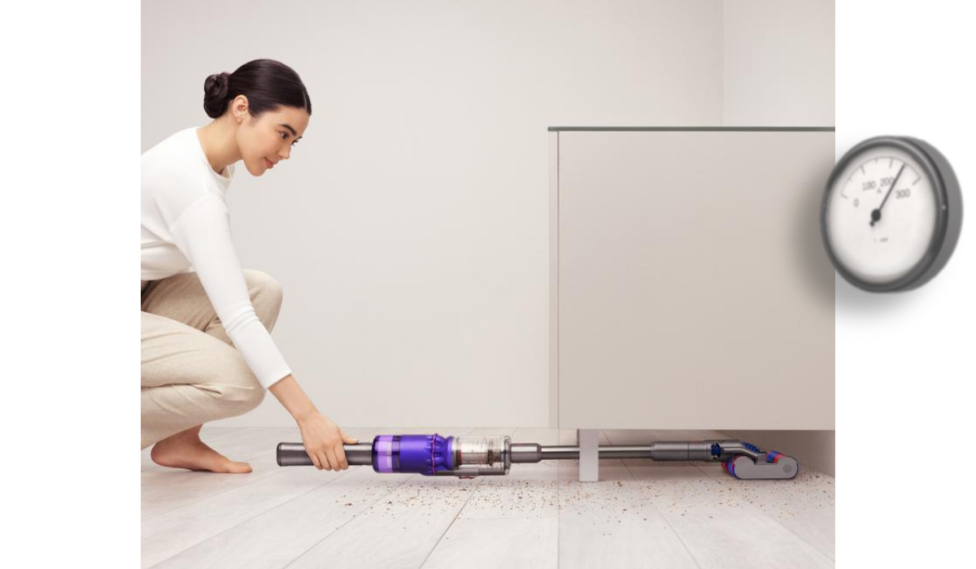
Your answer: {"value": 250, "unit": "A"}
